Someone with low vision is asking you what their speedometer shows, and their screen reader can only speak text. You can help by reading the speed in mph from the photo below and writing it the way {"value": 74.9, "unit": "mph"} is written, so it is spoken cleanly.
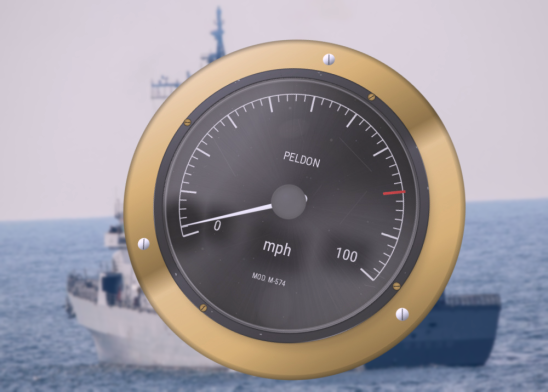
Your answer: {"value": 2, "unit": "mph"}
